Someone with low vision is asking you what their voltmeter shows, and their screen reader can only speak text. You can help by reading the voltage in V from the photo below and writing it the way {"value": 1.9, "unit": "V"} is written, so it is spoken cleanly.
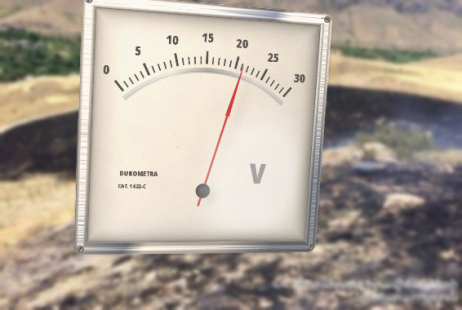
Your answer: {"value": 21, "unit": "V"}
